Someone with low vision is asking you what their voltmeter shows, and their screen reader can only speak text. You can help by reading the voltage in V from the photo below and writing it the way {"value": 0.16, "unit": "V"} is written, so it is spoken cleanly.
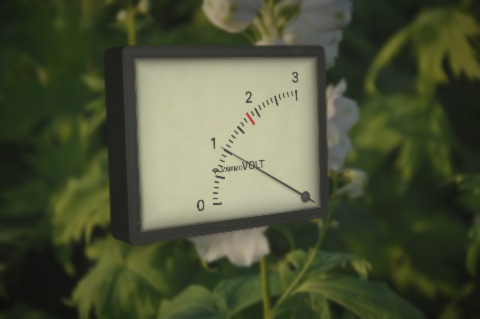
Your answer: {"value": 1, "unit": "V"}
